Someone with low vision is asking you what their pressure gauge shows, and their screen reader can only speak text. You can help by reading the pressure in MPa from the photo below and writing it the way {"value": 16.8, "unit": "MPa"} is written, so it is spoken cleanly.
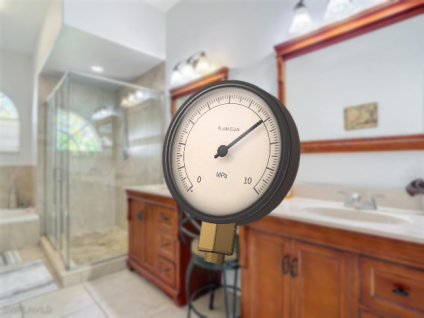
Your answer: {"value": 7, "unit": "MPa"}
